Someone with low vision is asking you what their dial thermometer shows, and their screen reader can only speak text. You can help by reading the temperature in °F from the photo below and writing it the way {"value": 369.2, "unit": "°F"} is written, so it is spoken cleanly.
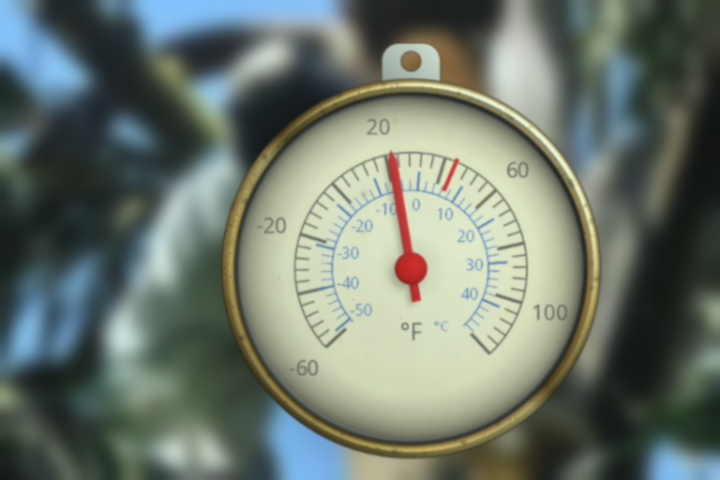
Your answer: {"value": 22, "unit": "°F"}
